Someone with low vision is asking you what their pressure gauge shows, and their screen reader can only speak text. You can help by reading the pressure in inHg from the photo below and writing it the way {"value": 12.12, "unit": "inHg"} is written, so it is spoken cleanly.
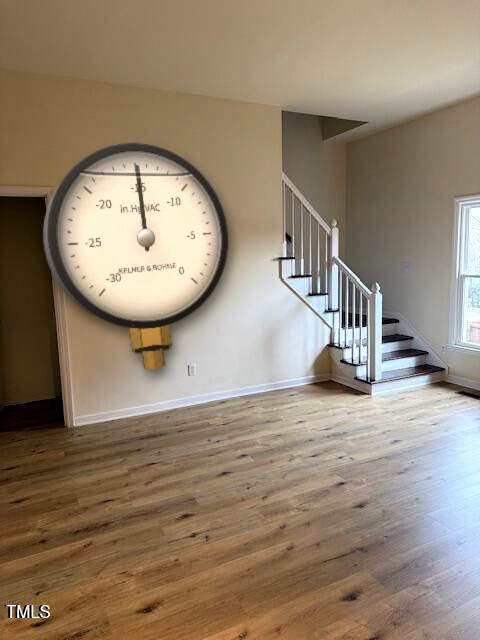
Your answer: {"value": -15, "unit": "inHg"}
